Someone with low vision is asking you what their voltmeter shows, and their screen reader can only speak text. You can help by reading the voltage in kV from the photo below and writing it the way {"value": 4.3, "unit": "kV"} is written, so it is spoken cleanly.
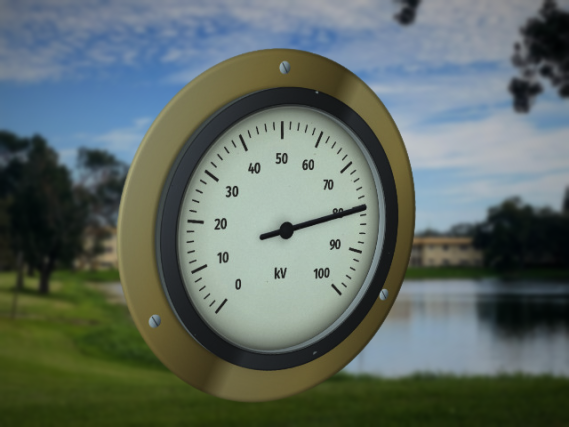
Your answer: {"value": 80, "unit": "kV"}
